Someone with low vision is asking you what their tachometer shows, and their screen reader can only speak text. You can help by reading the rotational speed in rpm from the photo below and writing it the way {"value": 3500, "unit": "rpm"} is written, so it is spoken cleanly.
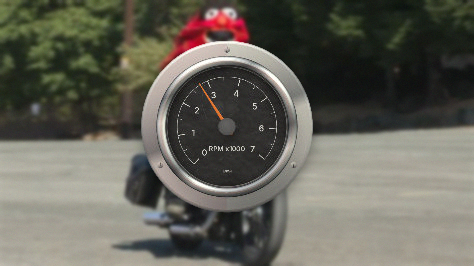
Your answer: {"value": 2750, "unit": "rpm"}
